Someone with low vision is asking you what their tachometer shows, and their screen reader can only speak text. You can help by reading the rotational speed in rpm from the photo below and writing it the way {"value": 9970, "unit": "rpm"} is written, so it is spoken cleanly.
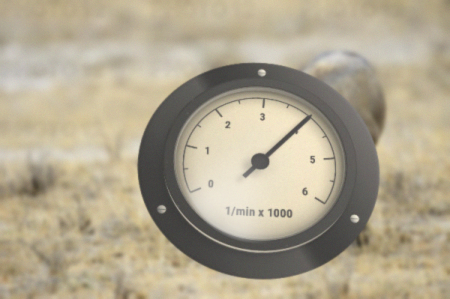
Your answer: {"value": 4000, "unit": "rpm"}
